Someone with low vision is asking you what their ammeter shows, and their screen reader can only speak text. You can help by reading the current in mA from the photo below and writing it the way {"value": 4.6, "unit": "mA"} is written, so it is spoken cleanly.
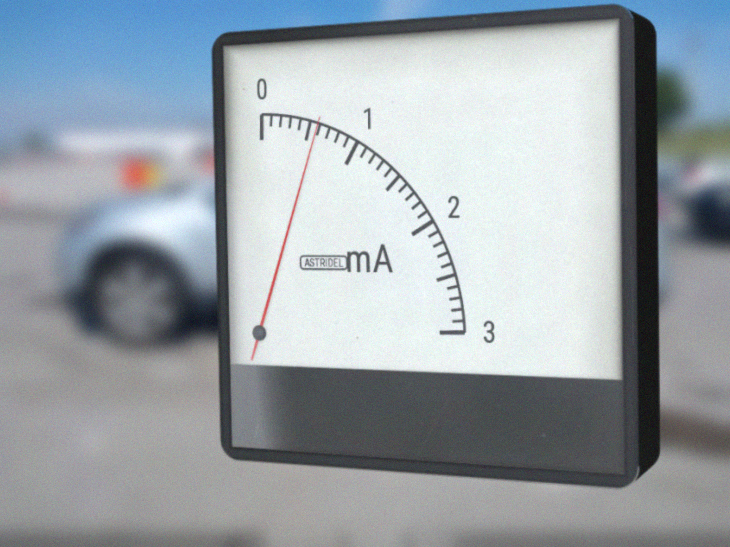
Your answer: {"value": 0.6, "unit": "mA"}
